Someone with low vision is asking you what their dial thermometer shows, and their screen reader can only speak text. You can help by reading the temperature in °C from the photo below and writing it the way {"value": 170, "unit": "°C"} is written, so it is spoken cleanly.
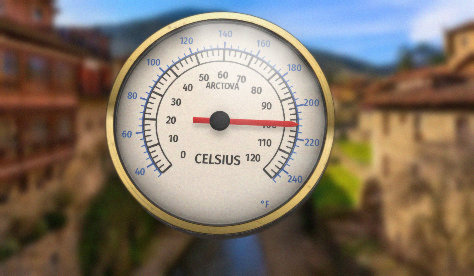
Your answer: {"value": 100, "unit": "°C"}
